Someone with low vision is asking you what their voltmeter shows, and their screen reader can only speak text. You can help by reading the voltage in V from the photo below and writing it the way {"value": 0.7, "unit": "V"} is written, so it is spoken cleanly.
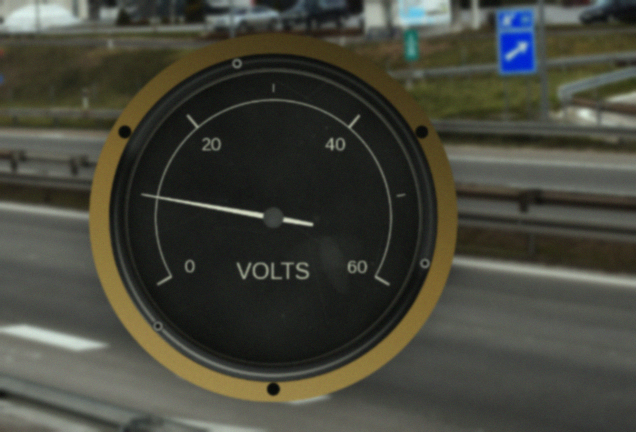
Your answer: {"value": 10, "unit": "V"}
